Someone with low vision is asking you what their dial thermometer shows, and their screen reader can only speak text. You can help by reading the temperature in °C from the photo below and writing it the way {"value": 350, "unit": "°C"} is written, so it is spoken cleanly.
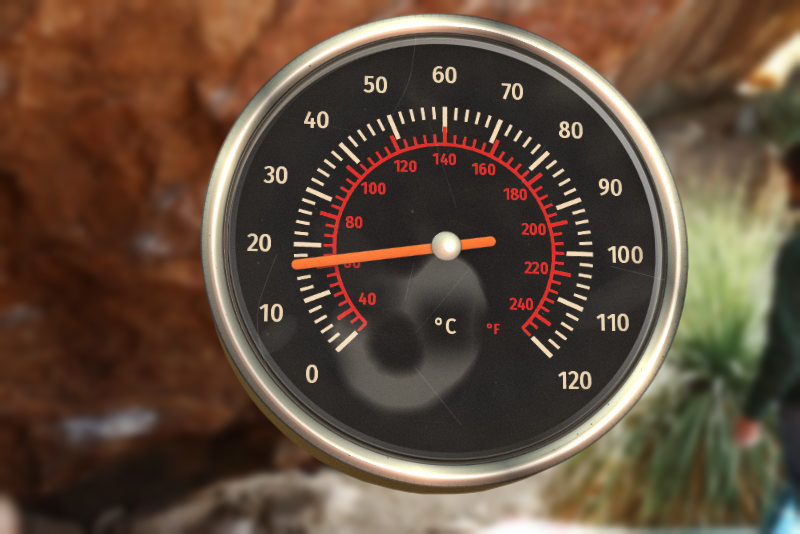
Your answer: {"value": 16, "unit": "°C"}
